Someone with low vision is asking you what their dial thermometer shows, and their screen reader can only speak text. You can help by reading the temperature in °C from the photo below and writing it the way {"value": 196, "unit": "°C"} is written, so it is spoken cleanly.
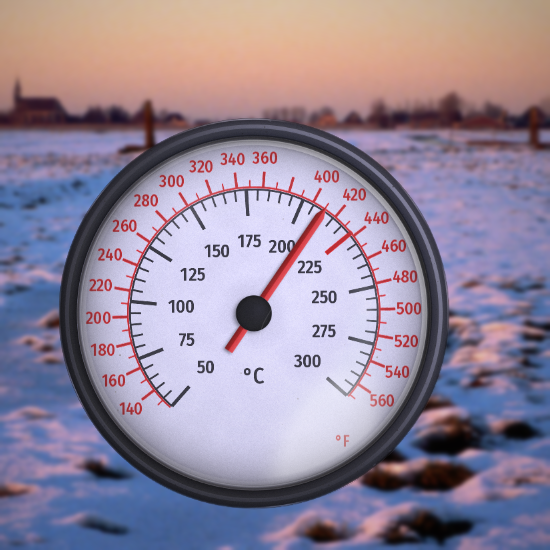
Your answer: {"value": 210, "unit": "°C"}
